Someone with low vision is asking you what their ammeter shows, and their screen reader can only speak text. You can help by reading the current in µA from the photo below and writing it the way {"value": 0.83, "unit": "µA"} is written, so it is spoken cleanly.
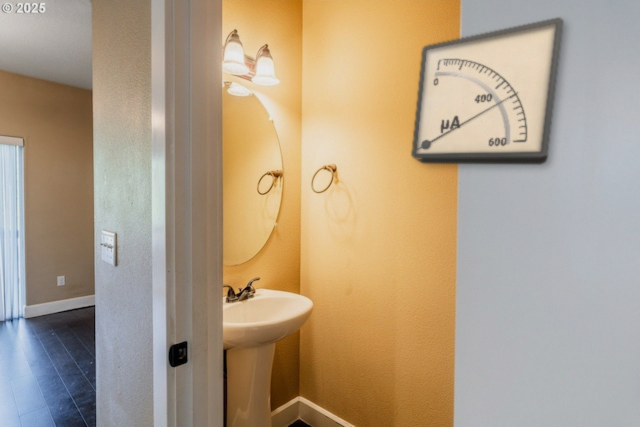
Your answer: {"value": 460, "unit": "µA"}
